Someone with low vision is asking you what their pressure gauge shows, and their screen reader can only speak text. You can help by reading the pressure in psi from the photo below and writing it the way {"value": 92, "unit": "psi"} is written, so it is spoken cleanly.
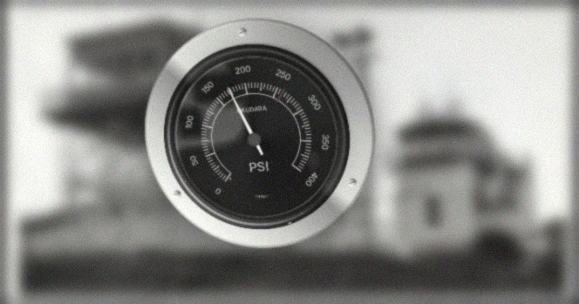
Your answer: {"value": 175, "unit": "psi"}
